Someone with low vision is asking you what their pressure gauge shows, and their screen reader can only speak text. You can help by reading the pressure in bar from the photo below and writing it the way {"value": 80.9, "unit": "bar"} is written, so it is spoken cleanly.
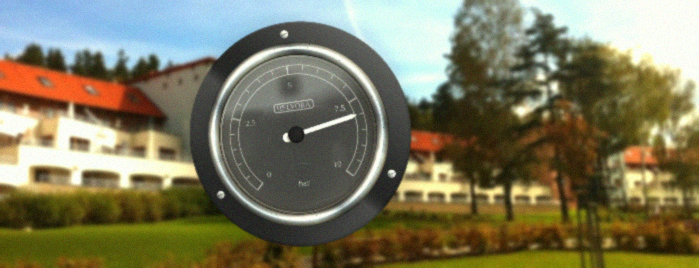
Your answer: {"value": 8, "unit": "bar"}
